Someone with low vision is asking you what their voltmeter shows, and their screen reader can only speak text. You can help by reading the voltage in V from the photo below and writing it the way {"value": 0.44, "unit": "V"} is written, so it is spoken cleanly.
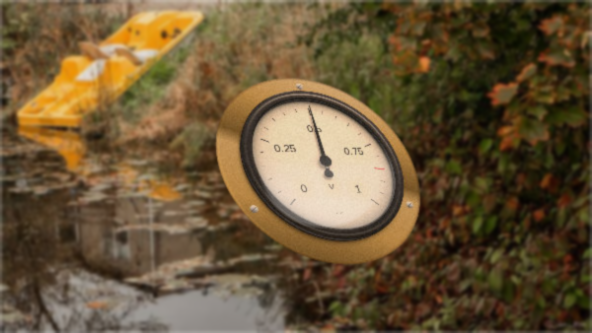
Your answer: {"value": 0.5, "unit": "V"}
